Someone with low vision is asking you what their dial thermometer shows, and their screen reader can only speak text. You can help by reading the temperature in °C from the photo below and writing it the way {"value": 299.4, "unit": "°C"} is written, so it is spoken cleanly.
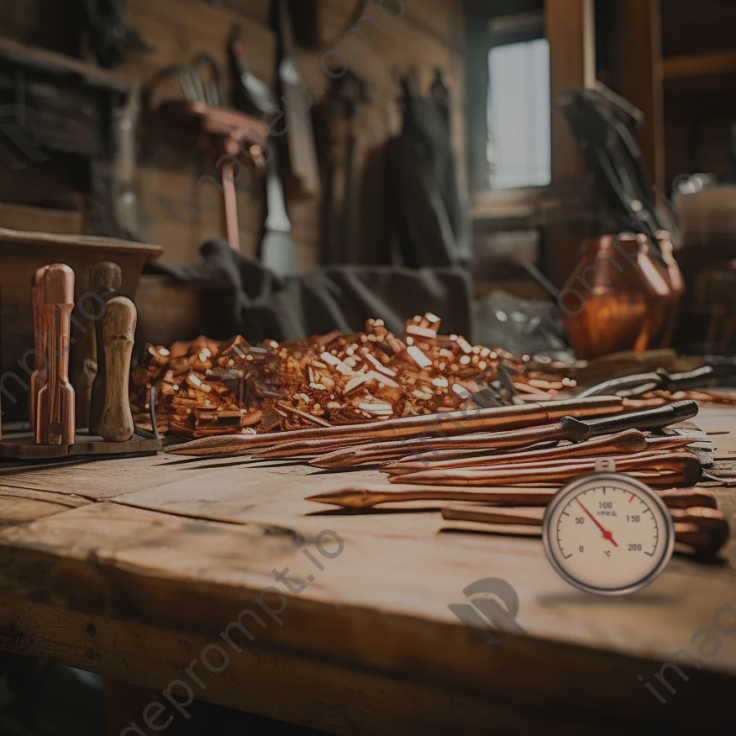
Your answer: {"value": 70, "unit": "°C"}
